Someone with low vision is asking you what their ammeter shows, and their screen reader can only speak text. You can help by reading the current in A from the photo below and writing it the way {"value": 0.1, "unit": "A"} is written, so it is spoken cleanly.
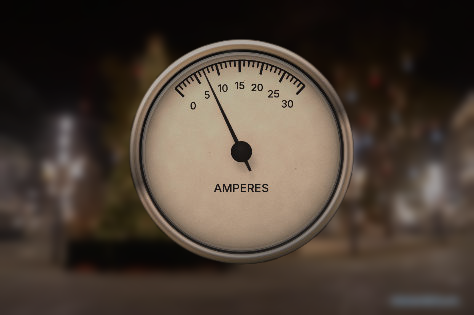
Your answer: {"value": 7, "unit": "A"}
